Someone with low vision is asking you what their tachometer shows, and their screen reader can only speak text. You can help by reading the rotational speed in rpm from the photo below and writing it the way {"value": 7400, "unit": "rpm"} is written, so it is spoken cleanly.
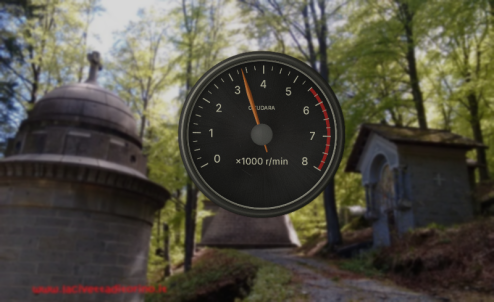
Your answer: {"value": 3375, "unit": "rpm"}
